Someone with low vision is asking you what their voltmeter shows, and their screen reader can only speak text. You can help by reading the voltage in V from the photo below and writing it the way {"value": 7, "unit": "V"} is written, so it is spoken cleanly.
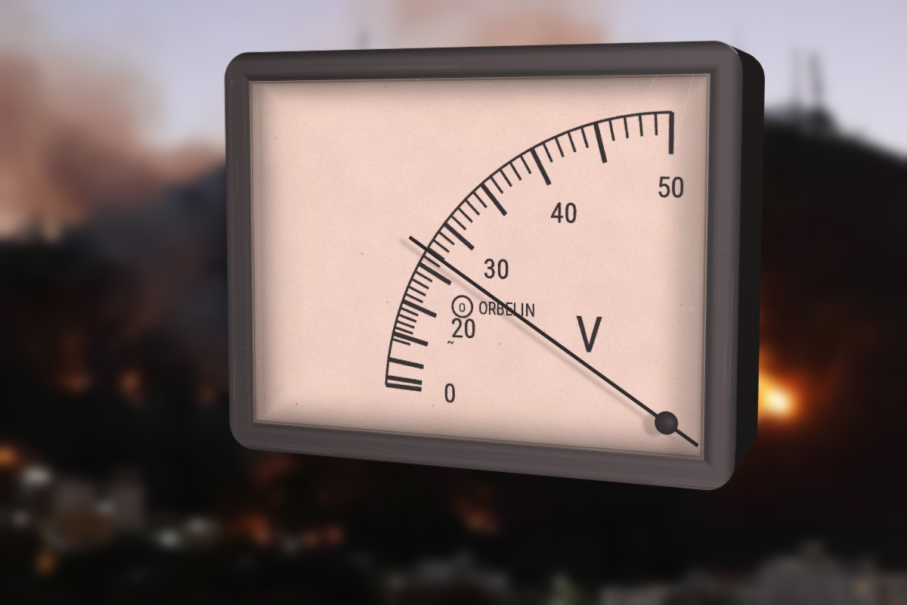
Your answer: {"value": 27, "unit": "V"}
